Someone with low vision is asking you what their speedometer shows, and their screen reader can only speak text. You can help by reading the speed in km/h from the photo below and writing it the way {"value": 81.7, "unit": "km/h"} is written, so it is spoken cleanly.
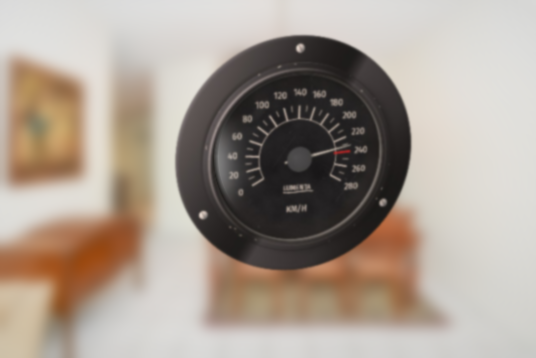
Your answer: {"value": 230, "unit": "km/h"}
